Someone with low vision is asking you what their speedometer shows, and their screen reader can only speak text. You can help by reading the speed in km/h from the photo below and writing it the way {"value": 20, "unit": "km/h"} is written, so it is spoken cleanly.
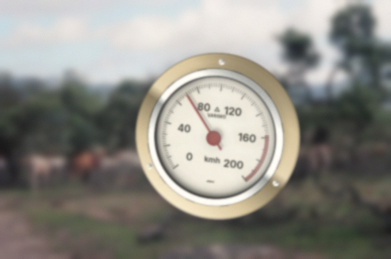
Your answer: {"value": 70, "unit": "km/h"}
